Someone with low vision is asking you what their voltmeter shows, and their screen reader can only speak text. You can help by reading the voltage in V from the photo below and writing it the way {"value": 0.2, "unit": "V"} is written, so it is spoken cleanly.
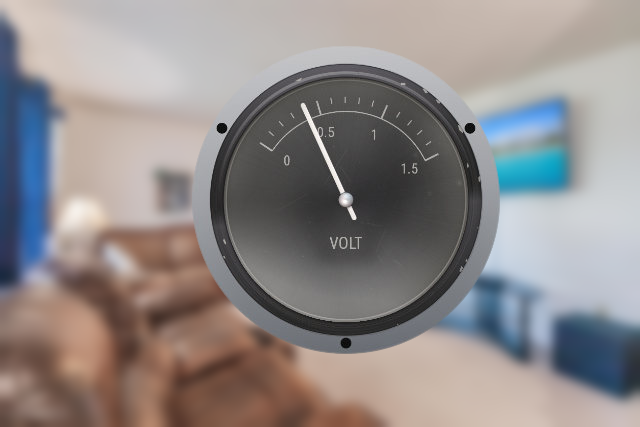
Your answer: {"value": 0.4, "unit": "V"}
